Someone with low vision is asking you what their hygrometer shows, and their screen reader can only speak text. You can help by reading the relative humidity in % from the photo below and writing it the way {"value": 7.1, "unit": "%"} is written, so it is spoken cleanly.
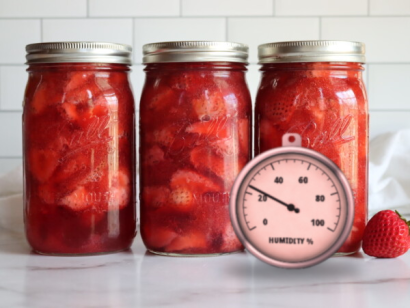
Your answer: {"value": 24, "unit": "%"}
